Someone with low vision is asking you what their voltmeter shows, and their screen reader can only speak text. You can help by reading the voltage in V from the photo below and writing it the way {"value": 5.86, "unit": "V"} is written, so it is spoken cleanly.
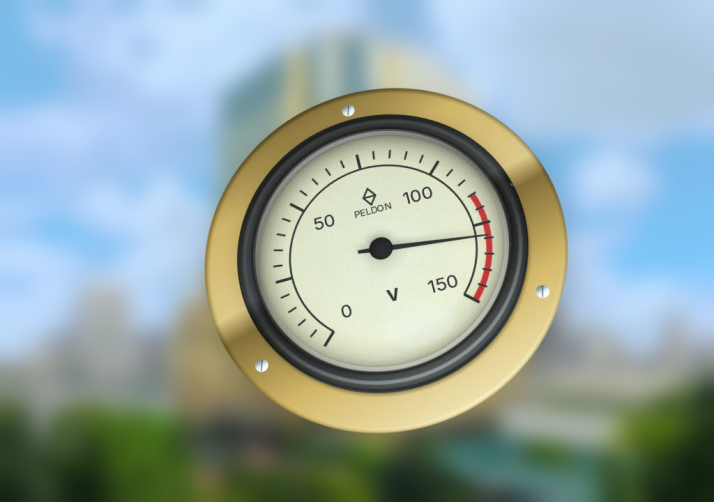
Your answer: {"value": 130, "unit": "V"}
